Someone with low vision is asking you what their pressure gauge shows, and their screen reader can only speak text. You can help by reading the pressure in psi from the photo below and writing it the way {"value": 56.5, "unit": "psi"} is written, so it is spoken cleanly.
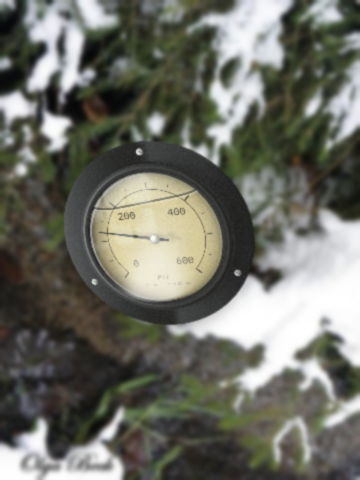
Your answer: {"value": 125, "unit": "psi"}
